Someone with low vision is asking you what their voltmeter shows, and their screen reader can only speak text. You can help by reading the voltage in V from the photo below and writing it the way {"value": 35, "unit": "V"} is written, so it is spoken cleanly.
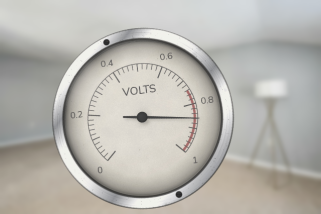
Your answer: {"value": 0.86, "unit": "V"}
